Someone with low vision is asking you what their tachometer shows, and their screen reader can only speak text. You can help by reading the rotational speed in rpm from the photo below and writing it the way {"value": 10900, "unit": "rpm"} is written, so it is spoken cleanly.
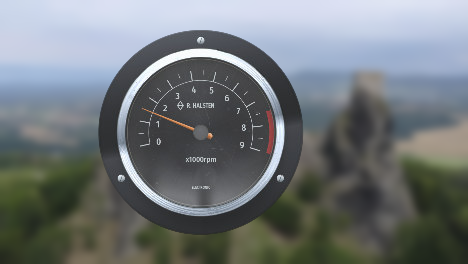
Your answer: {"value": 1500, "unit": "rpm"}
